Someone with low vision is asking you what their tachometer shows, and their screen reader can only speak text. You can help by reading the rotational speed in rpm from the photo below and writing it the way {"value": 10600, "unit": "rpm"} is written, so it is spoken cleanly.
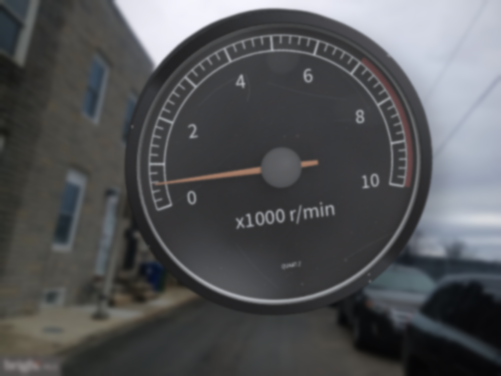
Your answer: {"value": 600, "unit": "rpm"}
